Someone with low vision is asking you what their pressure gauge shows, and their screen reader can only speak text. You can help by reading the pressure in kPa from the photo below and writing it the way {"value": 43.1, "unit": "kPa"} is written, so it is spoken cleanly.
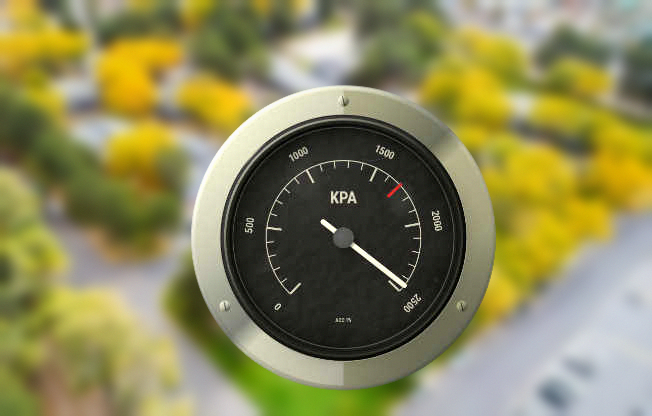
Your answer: {"value": 2450, "unit": "kPa"}
